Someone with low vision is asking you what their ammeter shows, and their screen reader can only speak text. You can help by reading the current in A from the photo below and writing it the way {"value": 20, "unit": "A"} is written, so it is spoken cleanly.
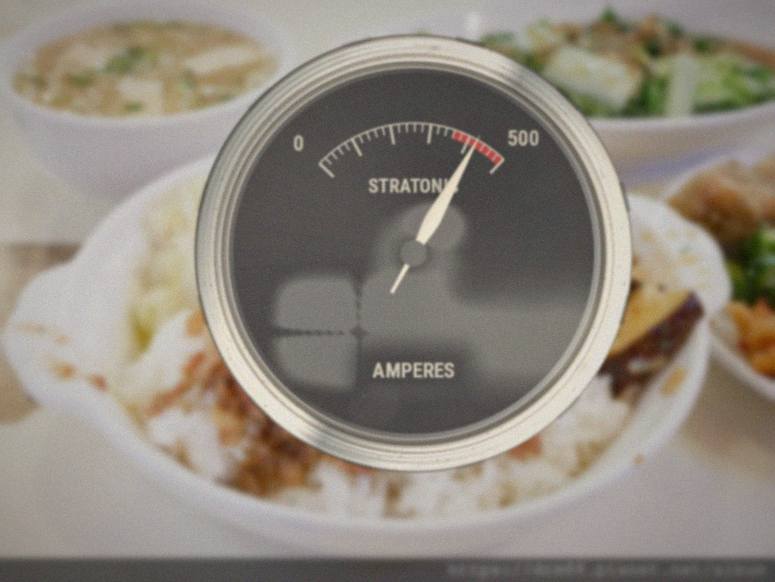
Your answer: {"value": 420, "unit": "A"}
